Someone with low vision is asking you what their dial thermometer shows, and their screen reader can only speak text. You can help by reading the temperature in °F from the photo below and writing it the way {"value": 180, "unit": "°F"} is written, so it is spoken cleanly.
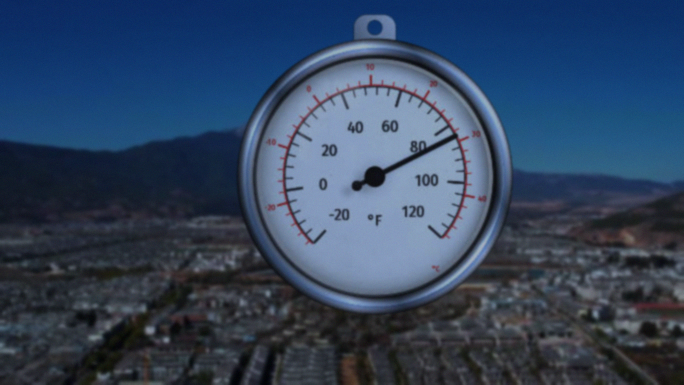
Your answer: {"value": 84, "unit": "°F"}
